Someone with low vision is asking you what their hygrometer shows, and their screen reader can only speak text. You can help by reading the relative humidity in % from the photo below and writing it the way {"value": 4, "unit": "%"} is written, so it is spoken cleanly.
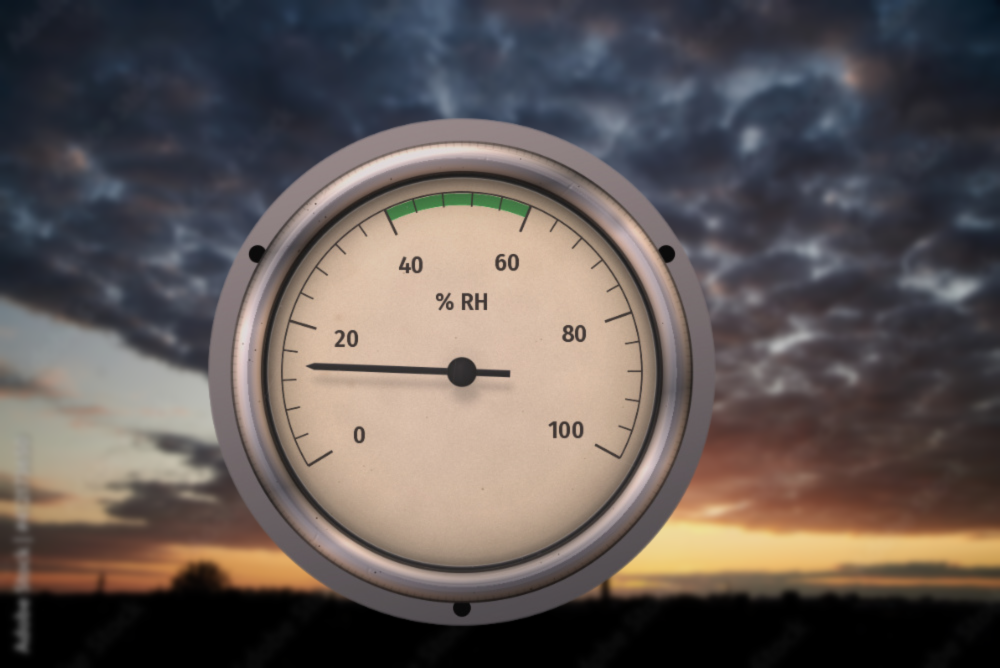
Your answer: {"value": 14, "unit": "%"}
